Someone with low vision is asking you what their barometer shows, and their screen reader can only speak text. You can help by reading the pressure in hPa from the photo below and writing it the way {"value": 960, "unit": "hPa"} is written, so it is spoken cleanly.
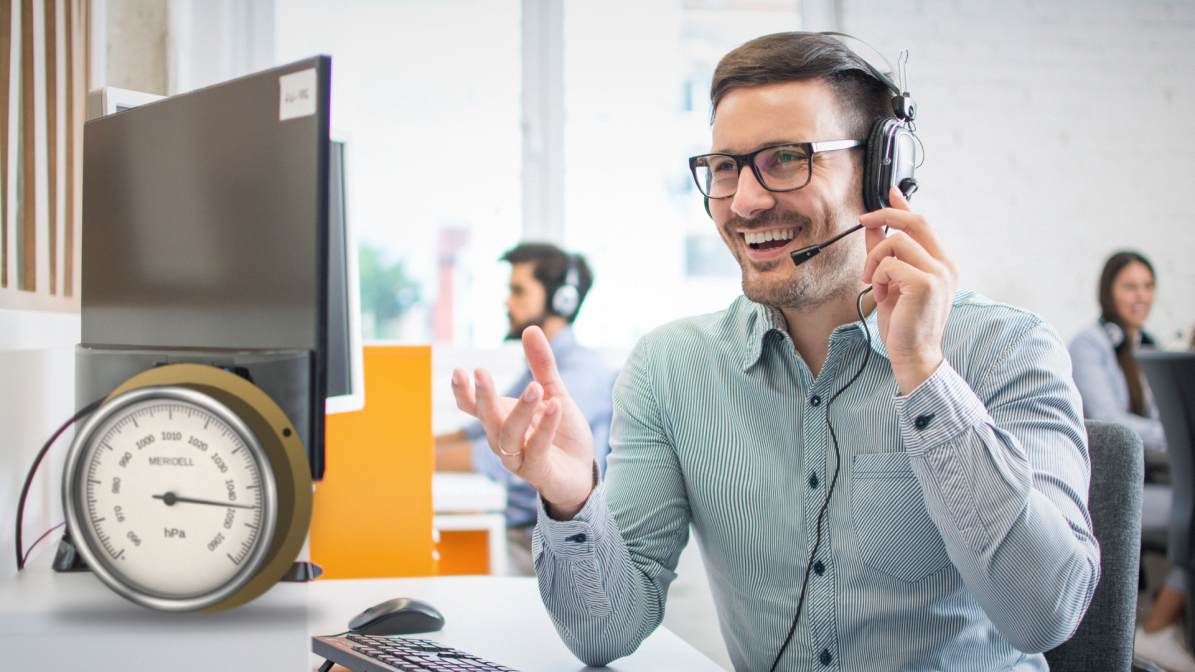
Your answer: {"value": 1045, "unit": "hPa"}
